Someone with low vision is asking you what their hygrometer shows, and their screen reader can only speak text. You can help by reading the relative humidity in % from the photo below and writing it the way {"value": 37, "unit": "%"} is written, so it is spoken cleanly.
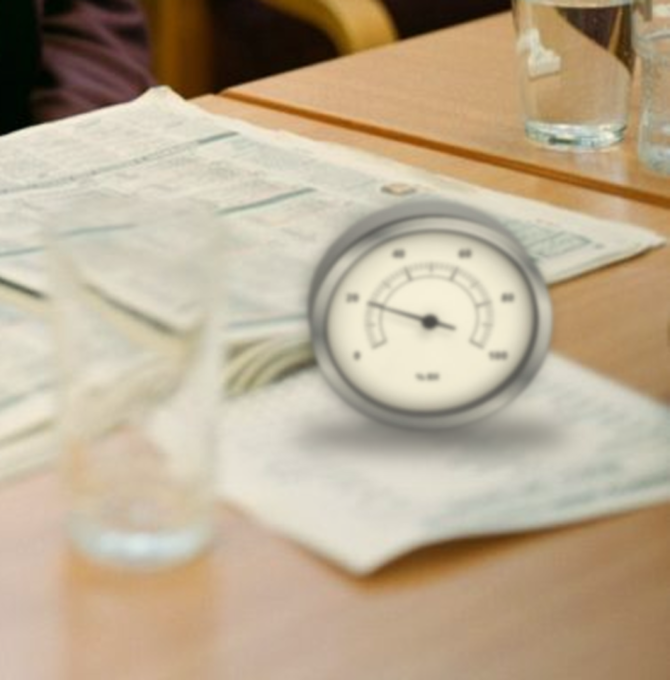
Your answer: {"value": 20, "unit": "%"}
